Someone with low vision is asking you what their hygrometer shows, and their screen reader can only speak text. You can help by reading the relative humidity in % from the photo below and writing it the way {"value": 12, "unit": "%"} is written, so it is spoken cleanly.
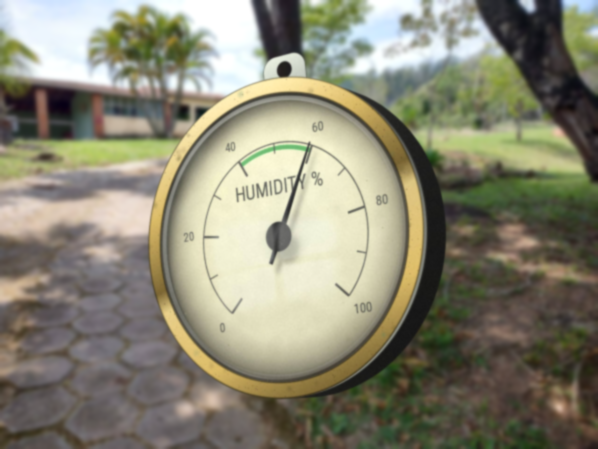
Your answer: {"value": 60, "unit": "%"}
